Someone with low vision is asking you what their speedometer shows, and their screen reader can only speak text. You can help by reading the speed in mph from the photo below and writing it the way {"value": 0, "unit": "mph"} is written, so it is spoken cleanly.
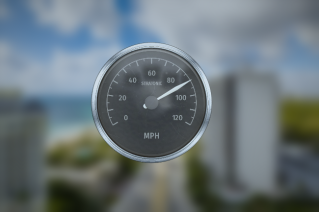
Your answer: {"value": 90, "unit": "mph"}
